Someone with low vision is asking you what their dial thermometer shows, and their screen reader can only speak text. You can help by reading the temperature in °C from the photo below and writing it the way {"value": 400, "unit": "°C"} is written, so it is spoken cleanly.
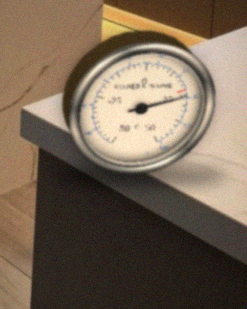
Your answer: {"value": 25, "unit": "°C"}
